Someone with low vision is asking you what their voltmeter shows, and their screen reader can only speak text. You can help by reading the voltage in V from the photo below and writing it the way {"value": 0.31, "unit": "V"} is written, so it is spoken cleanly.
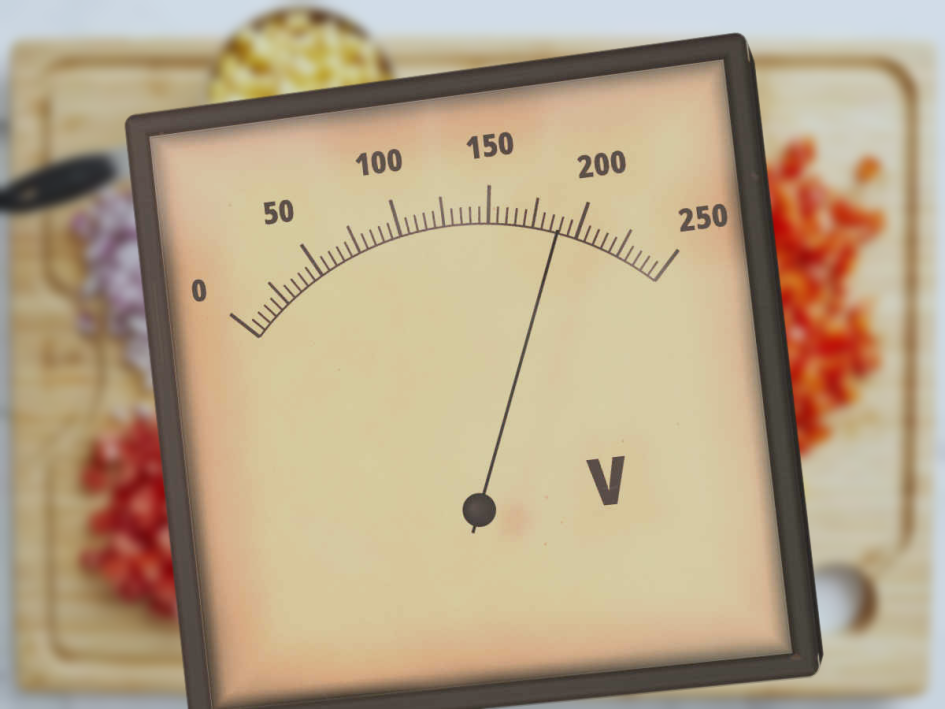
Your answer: {"value": 190, "unit": "V"}
